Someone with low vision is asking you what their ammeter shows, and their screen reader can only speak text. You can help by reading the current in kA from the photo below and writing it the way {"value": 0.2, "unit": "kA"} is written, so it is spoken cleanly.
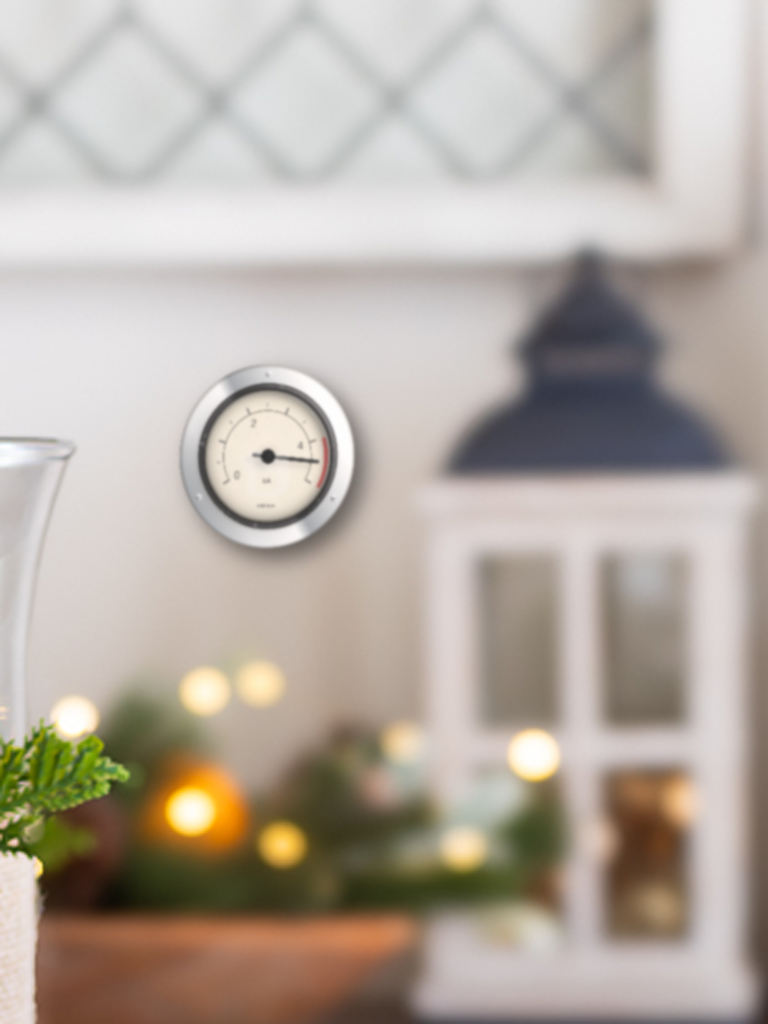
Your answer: {"value": 4.5, "unit": "kA"}
